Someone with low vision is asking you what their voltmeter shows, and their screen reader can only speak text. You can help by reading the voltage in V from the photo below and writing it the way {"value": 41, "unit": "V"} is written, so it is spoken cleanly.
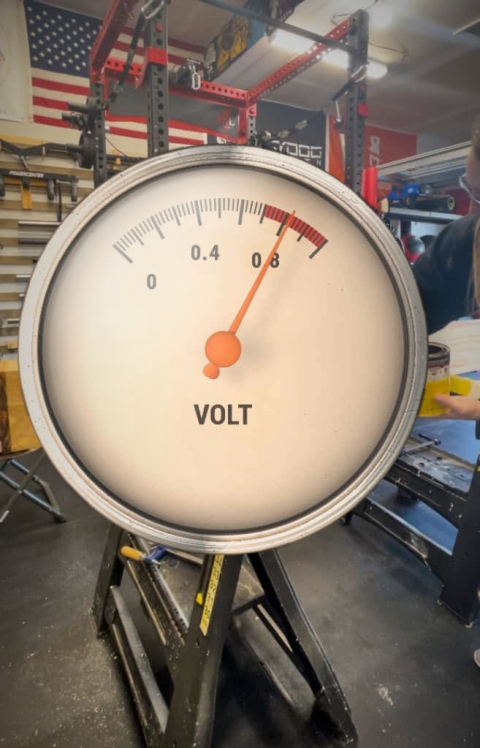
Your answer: {"value": 0.82, "unit": "V"}
